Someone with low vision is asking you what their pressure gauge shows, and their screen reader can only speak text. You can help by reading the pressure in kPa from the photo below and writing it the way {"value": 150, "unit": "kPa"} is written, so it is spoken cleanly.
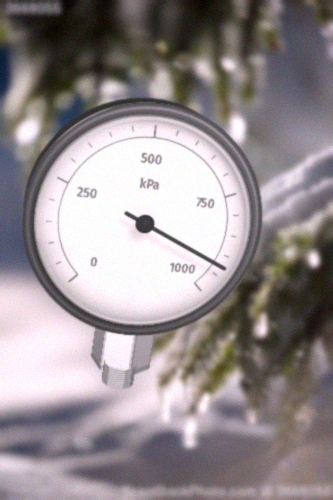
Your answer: {"value": 925, "unit": "kPa"}
